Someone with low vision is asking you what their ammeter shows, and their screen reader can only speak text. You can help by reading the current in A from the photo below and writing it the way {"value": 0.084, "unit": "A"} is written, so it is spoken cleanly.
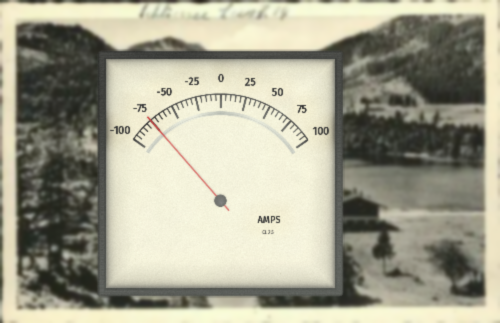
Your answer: {"value": -75, "unit": "A"}
